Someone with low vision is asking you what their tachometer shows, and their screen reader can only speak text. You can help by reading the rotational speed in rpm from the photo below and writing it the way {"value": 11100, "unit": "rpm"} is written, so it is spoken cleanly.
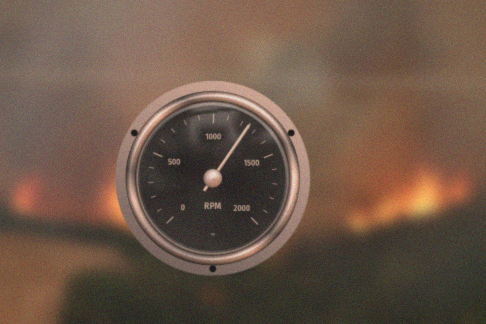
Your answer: {"value": 1250, "unit": "rpm"}
